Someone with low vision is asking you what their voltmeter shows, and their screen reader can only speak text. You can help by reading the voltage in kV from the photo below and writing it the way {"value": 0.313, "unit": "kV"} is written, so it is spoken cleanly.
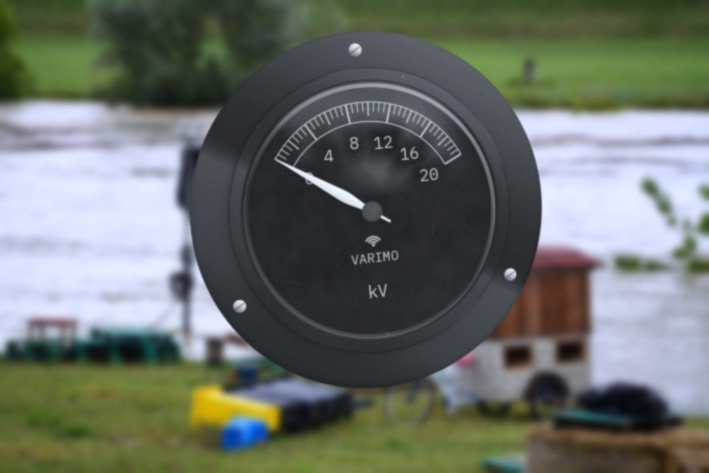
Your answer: {"value": 0, "unit": "kV"}
